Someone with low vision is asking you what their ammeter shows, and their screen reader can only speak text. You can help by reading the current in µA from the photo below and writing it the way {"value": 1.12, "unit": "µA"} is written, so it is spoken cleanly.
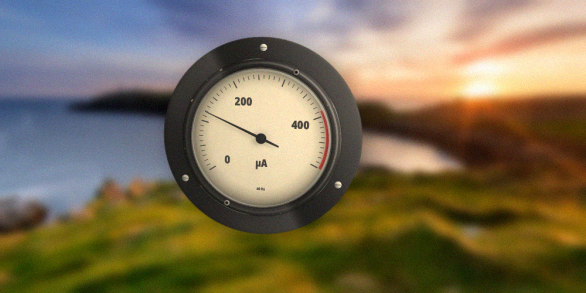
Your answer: {"value": 120, "unit": "µA"}
